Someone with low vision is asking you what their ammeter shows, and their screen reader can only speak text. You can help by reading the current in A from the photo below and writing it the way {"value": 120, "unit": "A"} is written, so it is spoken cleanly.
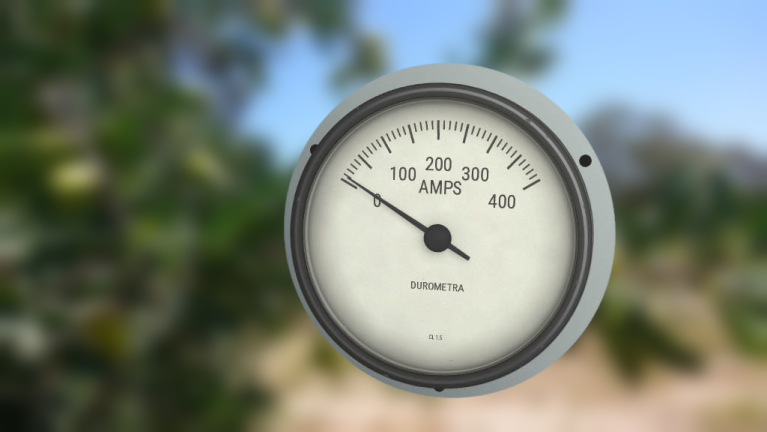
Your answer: {"value": 10, "unit": "A"}
